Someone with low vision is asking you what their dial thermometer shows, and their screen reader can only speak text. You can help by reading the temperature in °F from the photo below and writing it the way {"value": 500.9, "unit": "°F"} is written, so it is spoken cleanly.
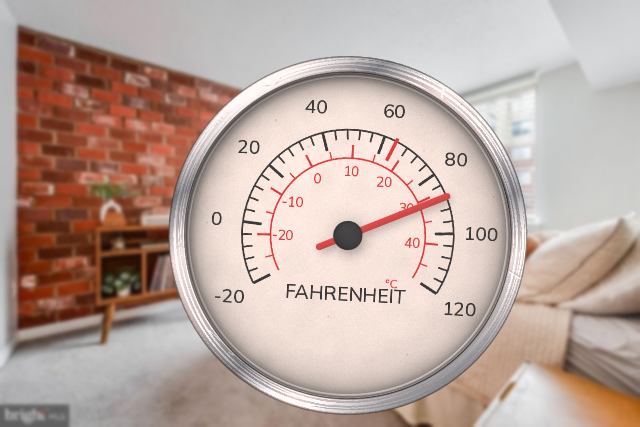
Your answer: {"value": 88, "unit": "°F"}
